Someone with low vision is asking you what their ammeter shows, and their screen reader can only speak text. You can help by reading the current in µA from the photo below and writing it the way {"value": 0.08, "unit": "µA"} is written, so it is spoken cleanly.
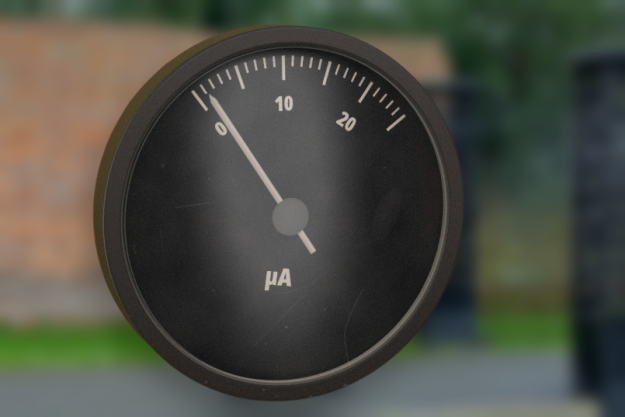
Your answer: {"value": 1, "unit": "µA"}
